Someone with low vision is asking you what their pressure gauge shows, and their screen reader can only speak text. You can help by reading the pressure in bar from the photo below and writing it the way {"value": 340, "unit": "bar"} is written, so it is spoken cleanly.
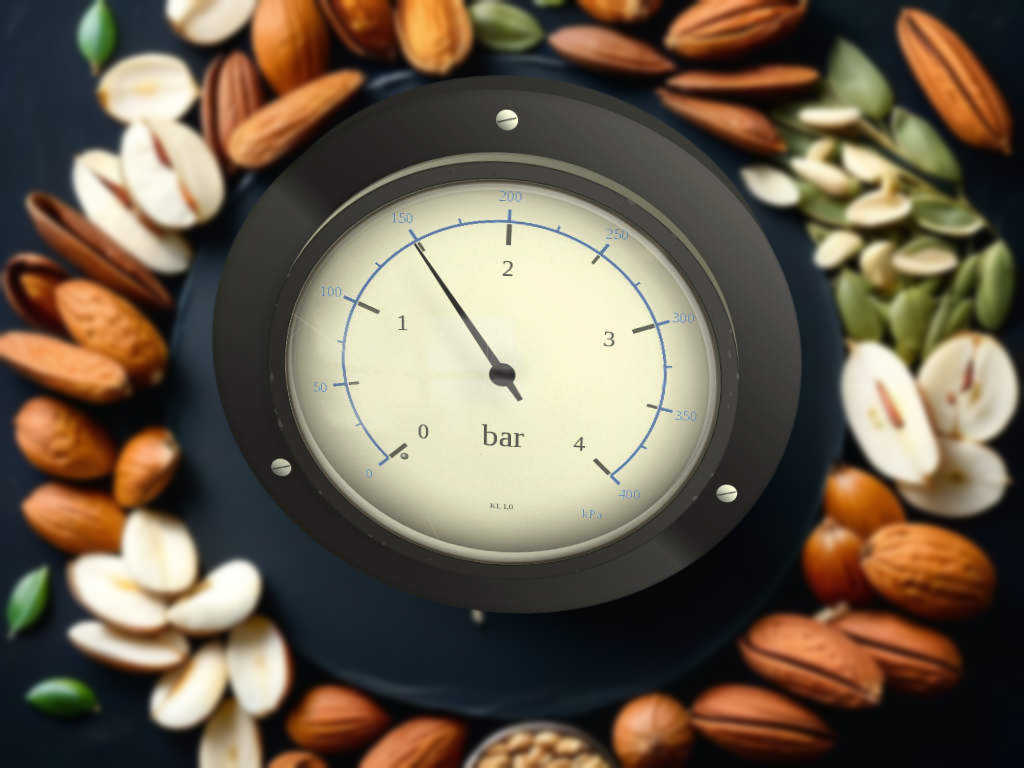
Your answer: {"value": 1.5, "unit": "bar"}
